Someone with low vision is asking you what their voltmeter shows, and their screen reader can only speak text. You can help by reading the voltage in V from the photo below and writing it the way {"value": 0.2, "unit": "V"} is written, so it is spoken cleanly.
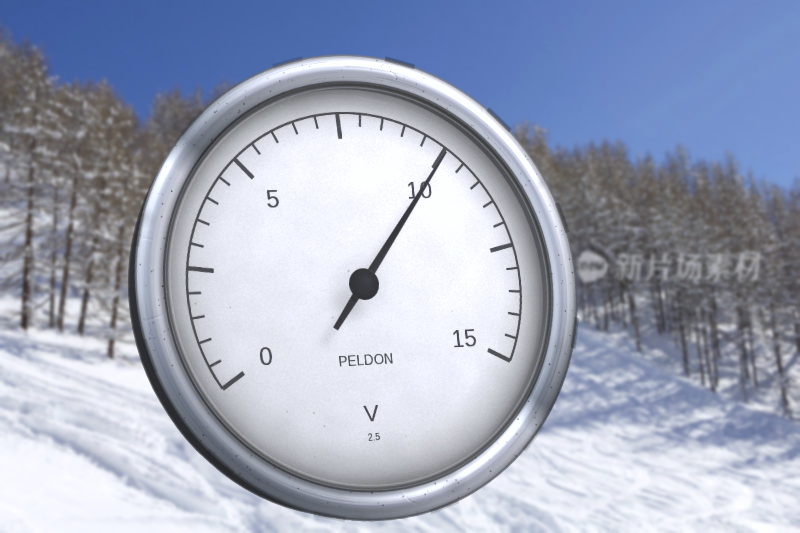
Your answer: {"value": 10, "unit": "V"}
